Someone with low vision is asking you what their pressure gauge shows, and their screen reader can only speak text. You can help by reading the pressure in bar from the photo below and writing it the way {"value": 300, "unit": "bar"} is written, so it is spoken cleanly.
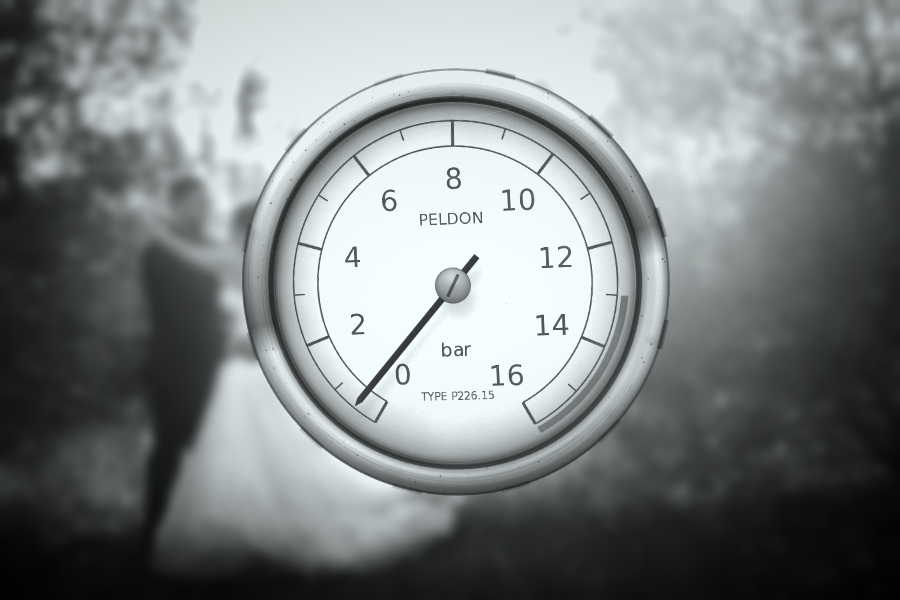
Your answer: {"value": 0.5, "unit": "bar"}
